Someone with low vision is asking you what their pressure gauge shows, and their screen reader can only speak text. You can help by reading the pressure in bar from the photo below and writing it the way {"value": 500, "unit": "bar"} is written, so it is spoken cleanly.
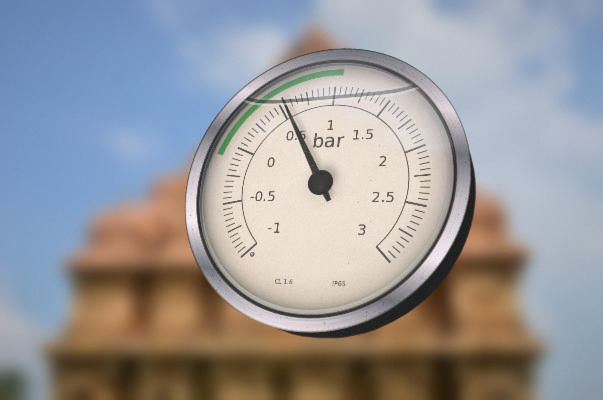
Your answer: {"value": 0.55, "unit": "bar"}
